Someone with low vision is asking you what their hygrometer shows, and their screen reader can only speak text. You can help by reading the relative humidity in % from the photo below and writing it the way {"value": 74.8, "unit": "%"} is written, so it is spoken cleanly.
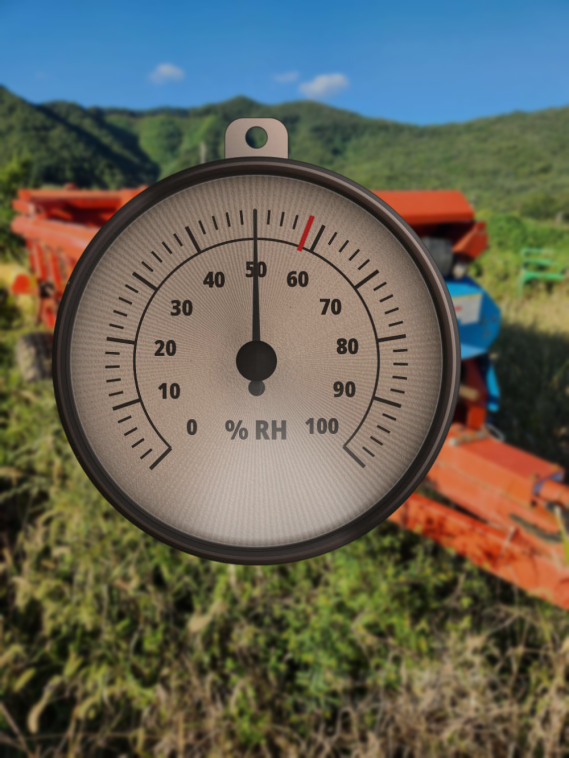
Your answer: {"value": 50, "unit": "%"}
